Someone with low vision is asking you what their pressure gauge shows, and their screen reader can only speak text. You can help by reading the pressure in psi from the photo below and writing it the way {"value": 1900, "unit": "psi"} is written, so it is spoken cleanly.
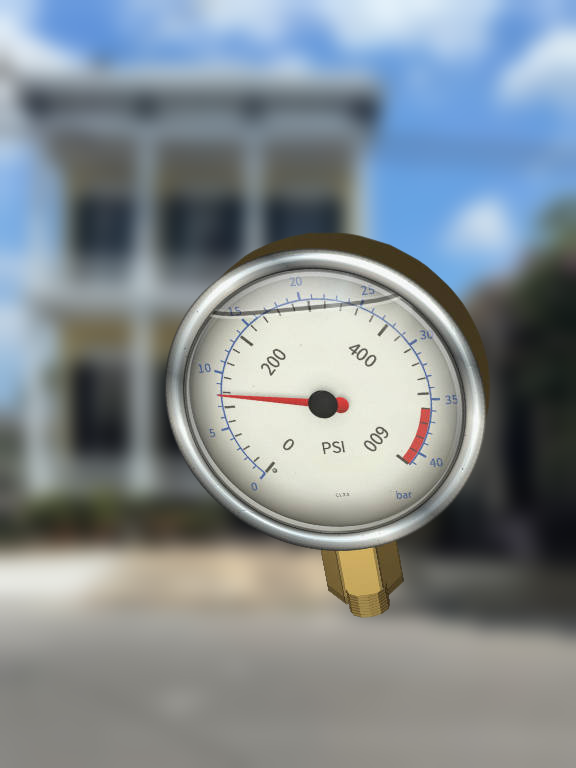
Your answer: {"value": 120, "unit": "psi"}
